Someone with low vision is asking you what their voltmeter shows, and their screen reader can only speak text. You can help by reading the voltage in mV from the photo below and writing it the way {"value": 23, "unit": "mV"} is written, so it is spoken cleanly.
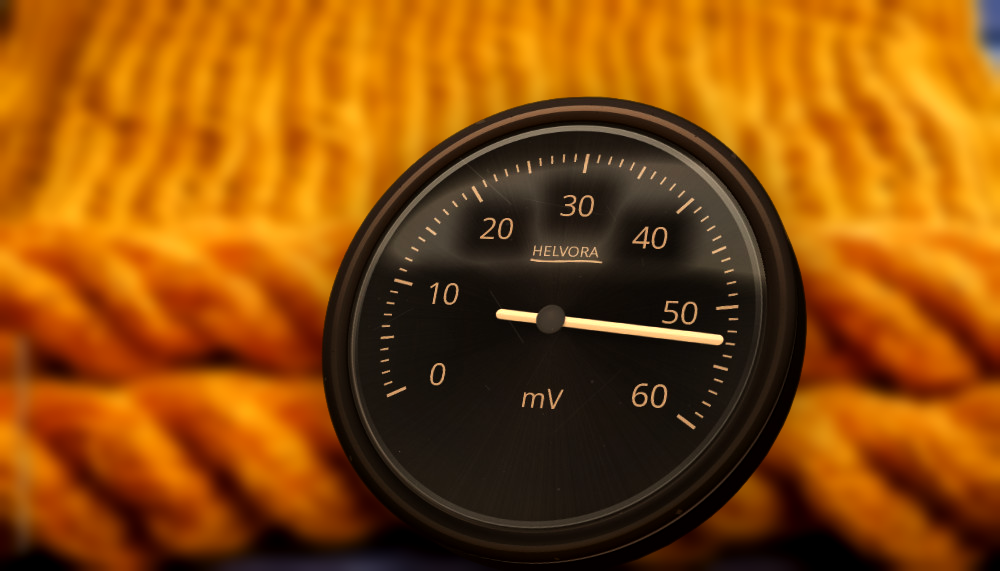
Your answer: {"value": 53, "unit": "mV"}
